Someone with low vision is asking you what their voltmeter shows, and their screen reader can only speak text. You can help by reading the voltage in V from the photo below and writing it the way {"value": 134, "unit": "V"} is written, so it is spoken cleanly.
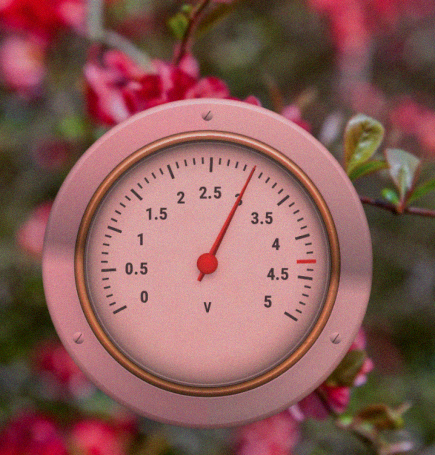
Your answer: {"value": 3, "unit": "V"}
